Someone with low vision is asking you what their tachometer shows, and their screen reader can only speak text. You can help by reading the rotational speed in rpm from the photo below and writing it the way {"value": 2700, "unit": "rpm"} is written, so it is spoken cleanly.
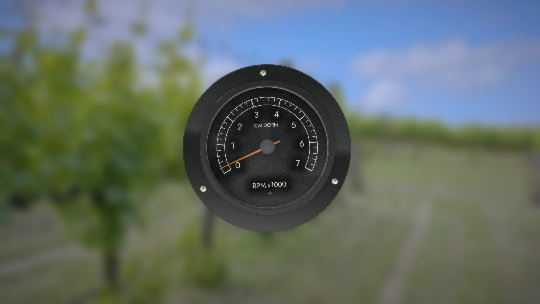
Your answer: {"value": 200, "unit": "rpm"}
